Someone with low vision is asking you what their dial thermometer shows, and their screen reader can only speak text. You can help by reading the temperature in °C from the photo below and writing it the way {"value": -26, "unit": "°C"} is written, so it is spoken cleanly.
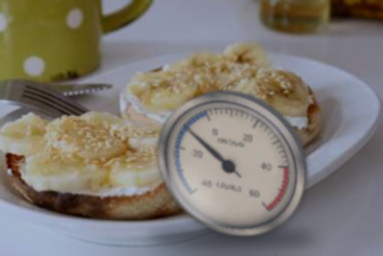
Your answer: {"value": -10, "unit": "°C"}
